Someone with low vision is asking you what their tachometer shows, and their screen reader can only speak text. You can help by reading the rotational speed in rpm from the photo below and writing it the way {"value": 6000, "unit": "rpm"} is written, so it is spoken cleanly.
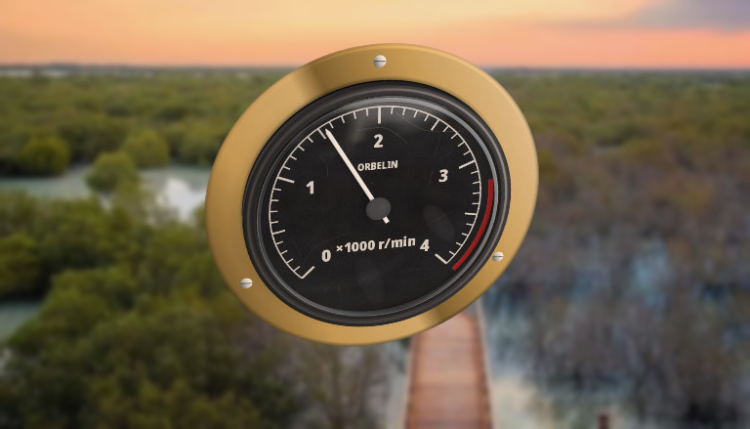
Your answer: {"value": 1550, "unit": "rpm"}
